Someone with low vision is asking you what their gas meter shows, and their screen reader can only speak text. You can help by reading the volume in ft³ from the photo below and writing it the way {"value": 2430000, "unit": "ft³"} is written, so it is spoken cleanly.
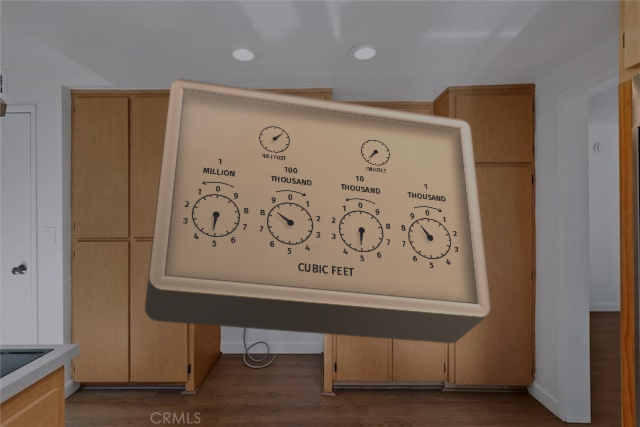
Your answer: {"value": 484900, "unit": "ft³"}
